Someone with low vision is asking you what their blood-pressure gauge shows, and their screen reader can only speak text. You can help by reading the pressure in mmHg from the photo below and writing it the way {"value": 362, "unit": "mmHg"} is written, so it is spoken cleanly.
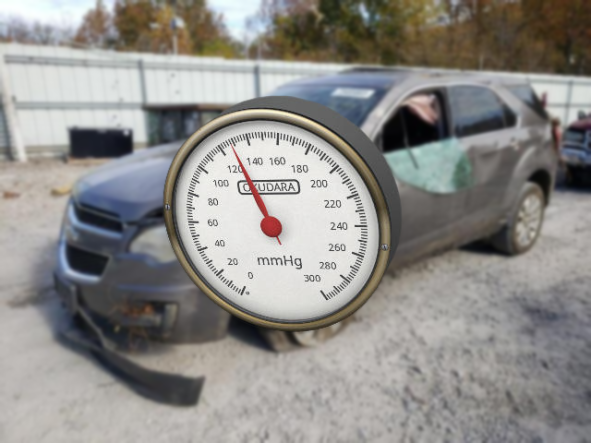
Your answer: {"value": 130, "unit": "mmHg"}
